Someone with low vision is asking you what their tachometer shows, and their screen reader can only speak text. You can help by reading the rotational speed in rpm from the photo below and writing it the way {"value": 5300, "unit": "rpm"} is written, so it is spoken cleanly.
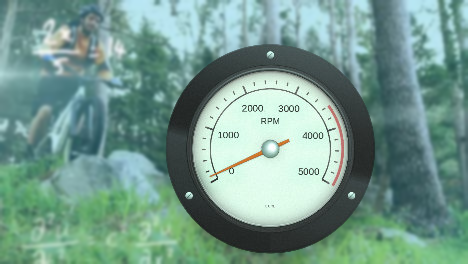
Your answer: {"value": 100, "unit": "rpm"}
